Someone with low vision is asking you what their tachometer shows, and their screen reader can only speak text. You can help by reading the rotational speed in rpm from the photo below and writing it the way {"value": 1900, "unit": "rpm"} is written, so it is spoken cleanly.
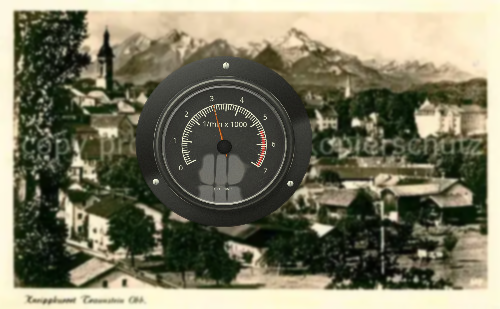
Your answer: {"value": 3000, "unit": "rpm"}
